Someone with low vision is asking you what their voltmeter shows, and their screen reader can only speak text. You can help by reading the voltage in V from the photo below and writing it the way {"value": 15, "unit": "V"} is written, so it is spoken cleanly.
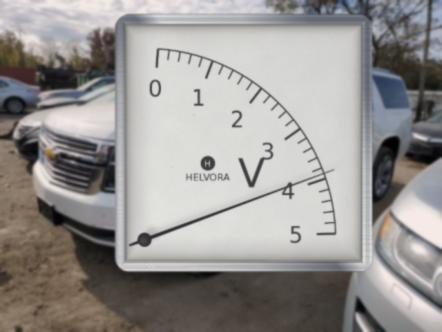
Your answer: {"value": 3.9, "unit": "V"}
